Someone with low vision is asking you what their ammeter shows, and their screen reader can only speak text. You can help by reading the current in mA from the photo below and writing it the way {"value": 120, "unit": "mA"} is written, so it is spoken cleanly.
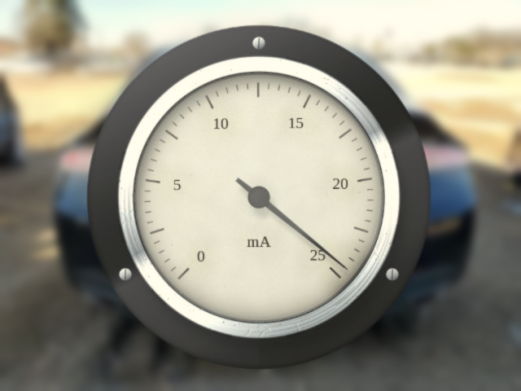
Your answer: {"value": 24.5, "unit": "mA"}
